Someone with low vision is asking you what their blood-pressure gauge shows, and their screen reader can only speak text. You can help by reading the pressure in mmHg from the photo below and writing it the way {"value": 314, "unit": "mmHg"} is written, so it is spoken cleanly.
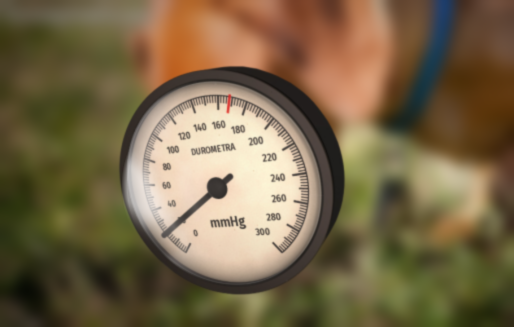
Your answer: {"value": 20, "unit": "mmHg"}
